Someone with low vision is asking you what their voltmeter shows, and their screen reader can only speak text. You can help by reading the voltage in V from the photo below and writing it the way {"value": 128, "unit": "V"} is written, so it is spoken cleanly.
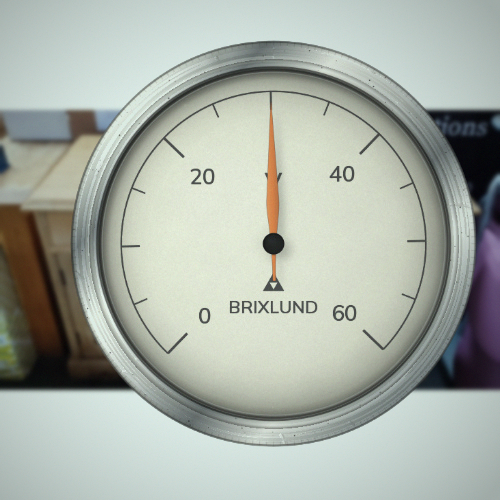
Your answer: {"value": 30, "unit": "V"}
